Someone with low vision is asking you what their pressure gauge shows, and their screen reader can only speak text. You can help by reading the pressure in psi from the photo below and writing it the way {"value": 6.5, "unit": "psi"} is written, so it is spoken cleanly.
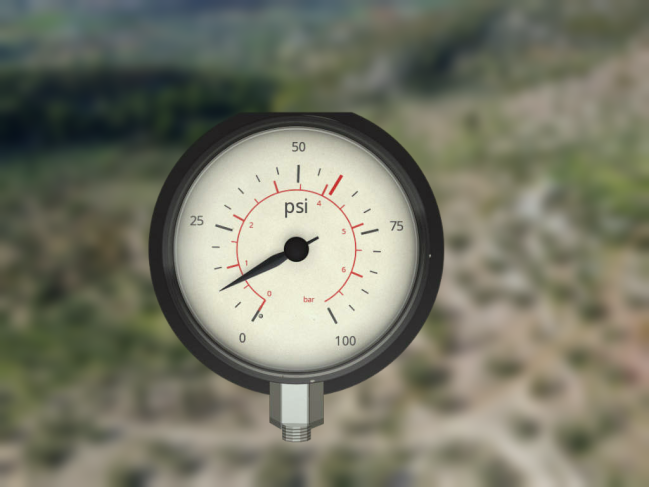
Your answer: {"value": 10, "unit": "psi"}
